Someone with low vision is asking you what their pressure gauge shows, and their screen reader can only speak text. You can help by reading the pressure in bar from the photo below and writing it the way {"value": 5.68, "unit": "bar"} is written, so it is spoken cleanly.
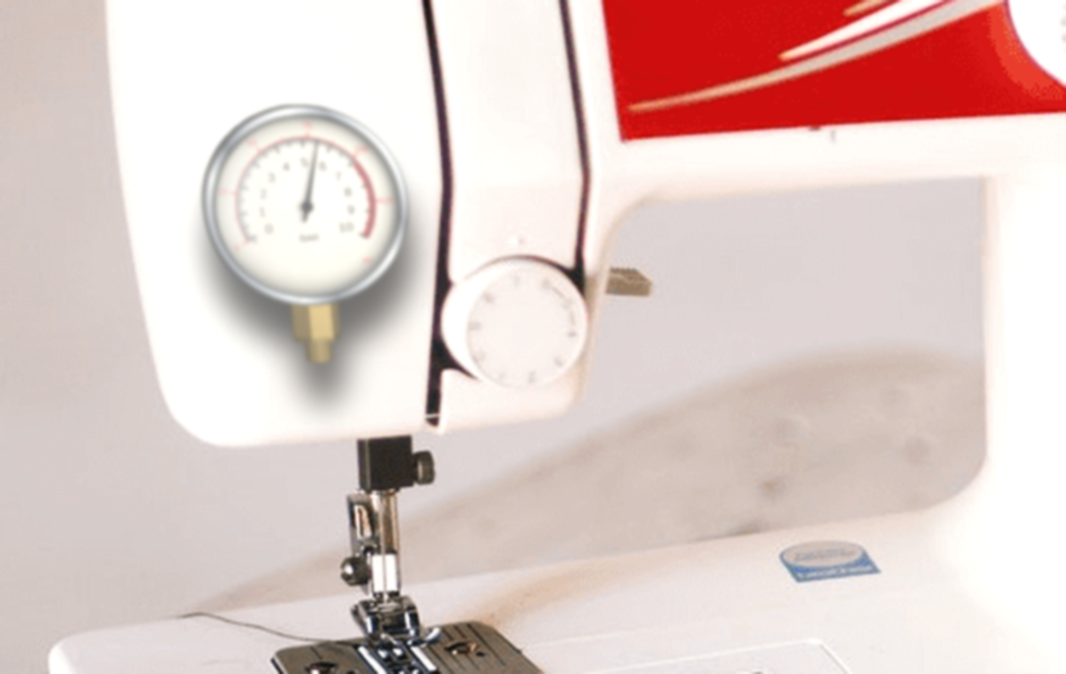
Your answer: {"value": 5.5, "unit": "bar"}
